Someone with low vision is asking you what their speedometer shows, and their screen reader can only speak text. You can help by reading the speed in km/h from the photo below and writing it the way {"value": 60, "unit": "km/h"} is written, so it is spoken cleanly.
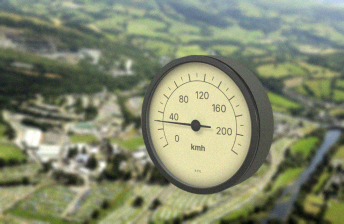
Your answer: {"value": 30, "unit": "km/h"}
